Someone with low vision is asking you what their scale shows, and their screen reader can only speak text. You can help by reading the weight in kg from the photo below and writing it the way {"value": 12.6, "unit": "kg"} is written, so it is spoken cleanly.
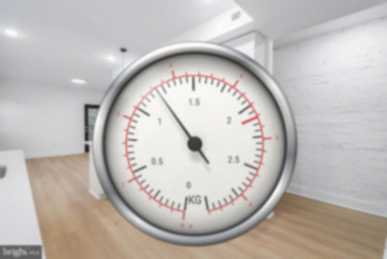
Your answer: {"value": 1.2, "unit": "kg"}
